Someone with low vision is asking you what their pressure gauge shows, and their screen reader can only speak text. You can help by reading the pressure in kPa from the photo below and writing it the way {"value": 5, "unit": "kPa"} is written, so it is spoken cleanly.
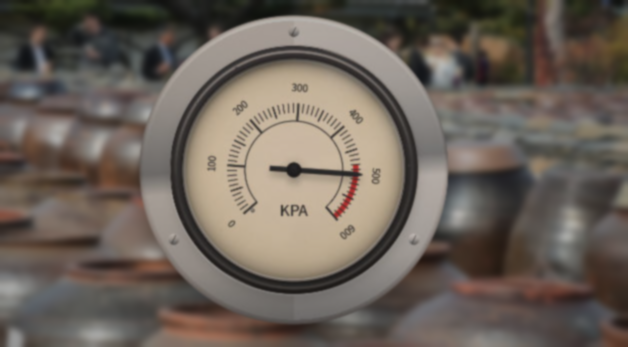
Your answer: {"value": 500, "unit": "kPa"}
